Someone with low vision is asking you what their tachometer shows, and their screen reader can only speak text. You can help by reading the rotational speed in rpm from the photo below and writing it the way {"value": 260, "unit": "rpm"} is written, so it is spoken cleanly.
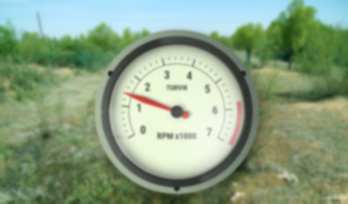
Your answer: {"value": 1400, "unit": "rpm"}
